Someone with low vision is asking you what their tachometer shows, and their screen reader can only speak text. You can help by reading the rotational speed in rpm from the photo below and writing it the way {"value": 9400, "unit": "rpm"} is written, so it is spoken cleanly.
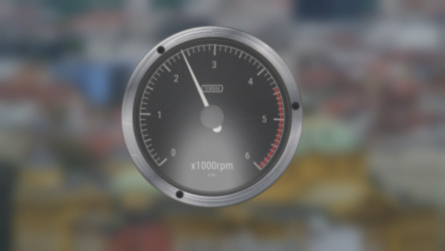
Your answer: {"value": 2400, "unit": "rpm"}
